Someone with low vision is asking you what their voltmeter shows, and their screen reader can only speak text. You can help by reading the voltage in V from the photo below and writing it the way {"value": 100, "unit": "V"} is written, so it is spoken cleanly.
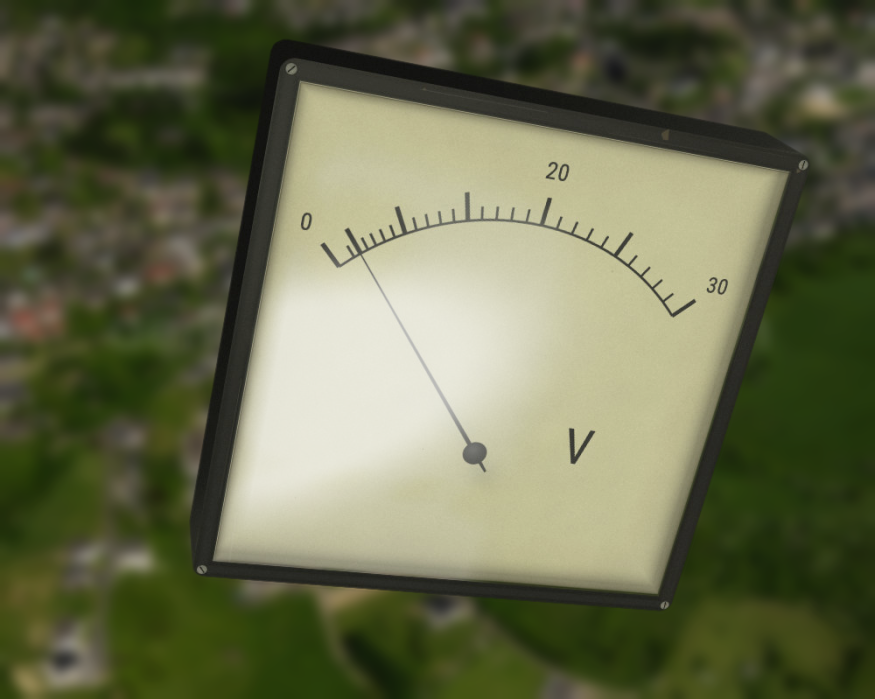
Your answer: {"value": 5, "unit": "V"}
